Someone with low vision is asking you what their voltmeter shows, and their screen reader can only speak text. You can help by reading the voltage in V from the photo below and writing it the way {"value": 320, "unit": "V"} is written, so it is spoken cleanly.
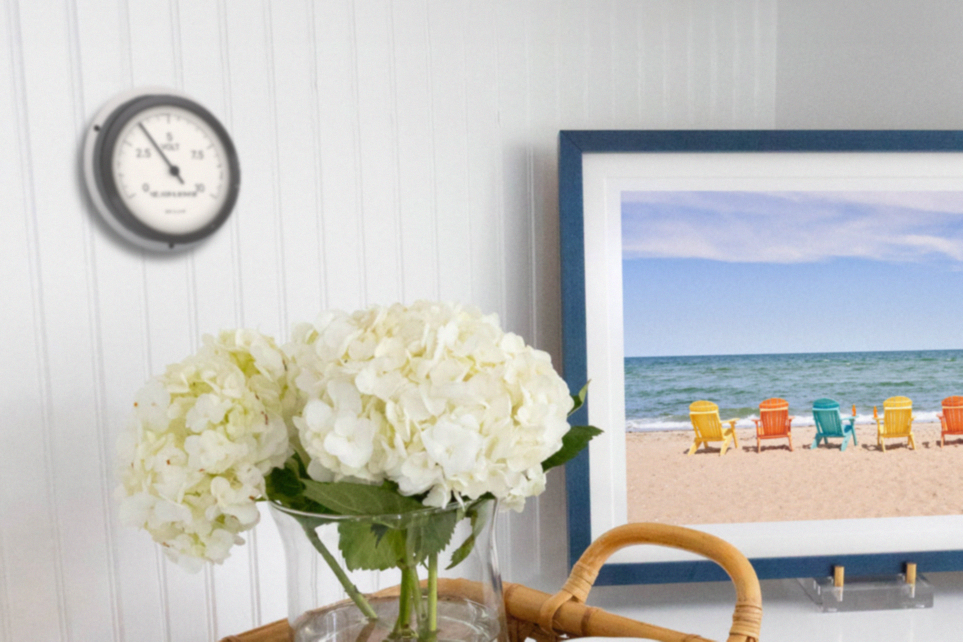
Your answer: {"value": 3.5, "unit": "V"}
